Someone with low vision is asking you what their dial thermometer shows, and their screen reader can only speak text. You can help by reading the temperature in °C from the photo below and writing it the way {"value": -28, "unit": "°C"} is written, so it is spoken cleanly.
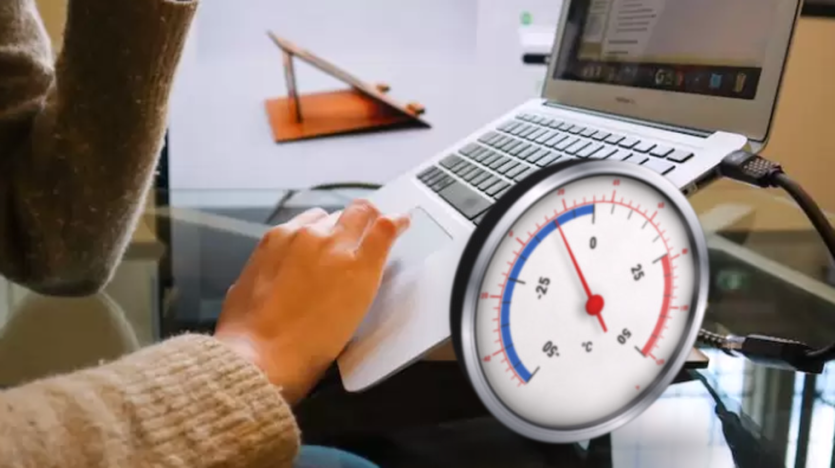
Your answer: {"value": -10, "unit": "°C"}
